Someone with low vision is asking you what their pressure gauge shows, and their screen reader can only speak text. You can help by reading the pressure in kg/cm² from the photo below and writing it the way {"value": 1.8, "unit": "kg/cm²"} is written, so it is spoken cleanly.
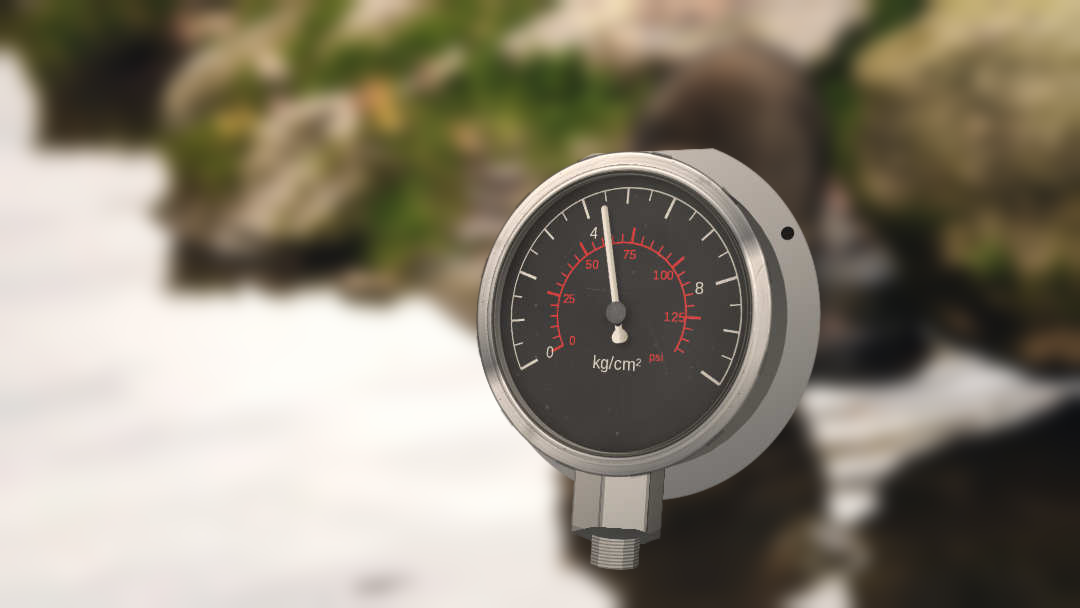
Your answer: {"value": 4.5, "unit": "kg/cm²"}
